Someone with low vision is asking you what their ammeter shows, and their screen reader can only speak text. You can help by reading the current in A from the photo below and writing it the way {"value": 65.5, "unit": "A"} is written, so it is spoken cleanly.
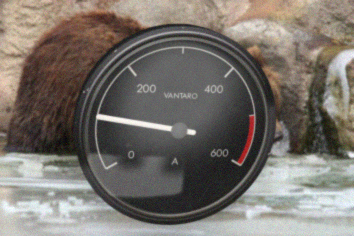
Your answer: {"value": 100, "unit": "A"}
